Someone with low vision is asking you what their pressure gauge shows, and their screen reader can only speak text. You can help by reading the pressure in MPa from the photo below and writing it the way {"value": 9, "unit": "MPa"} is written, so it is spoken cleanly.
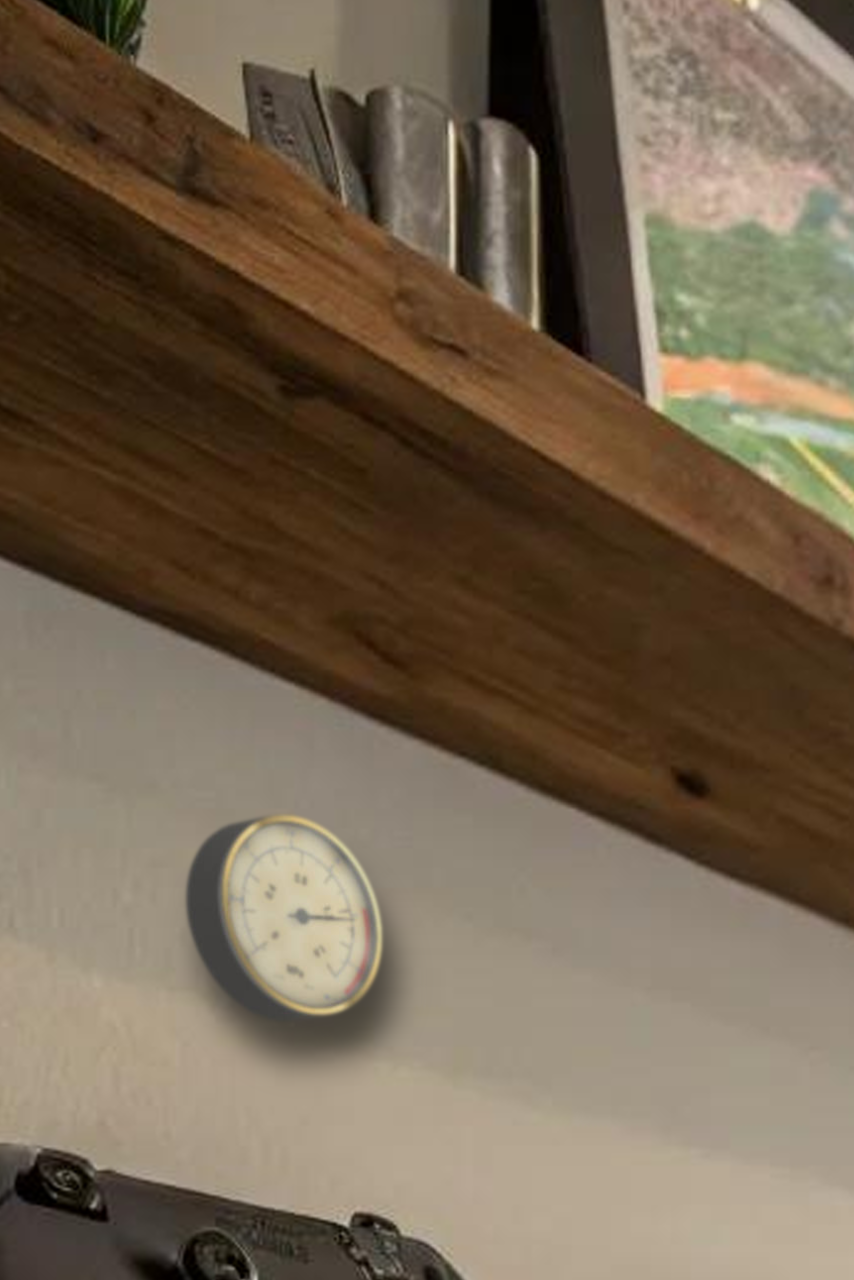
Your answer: {"value": 1.25, "unit": "MPa"}
